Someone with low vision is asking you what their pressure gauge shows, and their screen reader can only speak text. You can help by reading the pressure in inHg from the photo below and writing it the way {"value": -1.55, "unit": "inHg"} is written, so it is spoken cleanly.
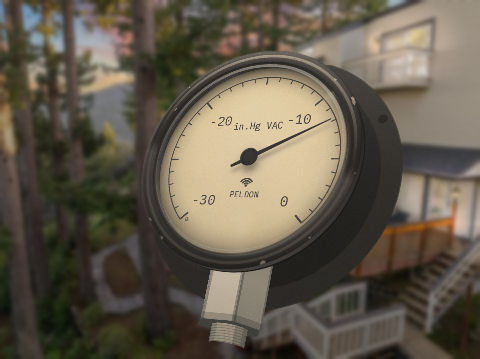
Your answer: {"value": -8, "unit": "inHg"}
